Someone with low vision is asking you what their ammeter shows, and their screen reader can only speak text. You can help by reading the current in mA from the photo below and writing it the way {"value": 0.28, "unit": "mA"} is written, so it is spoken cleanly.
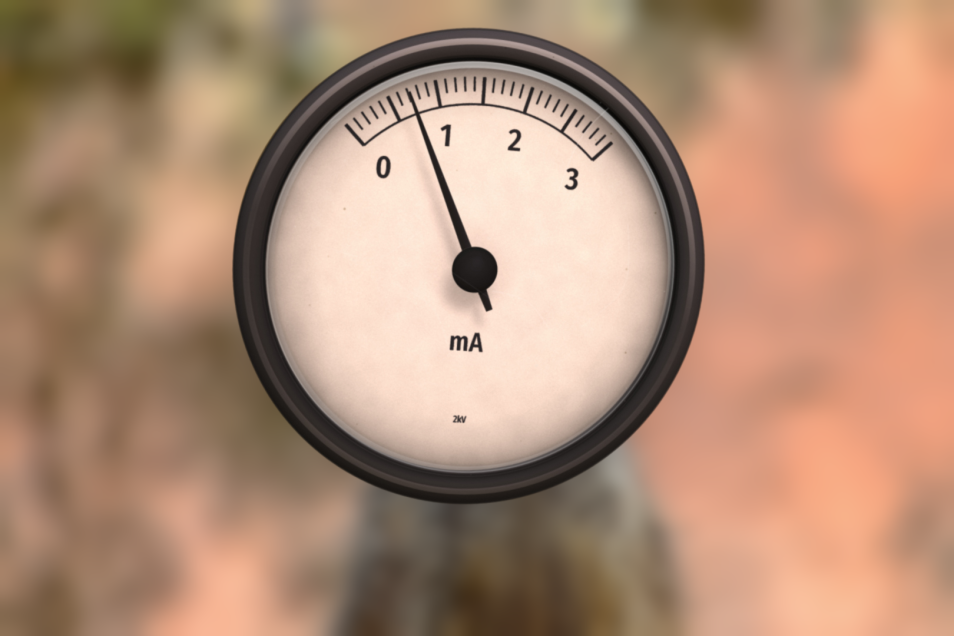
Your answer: {"value": 0.7, "unit": "mA"}
